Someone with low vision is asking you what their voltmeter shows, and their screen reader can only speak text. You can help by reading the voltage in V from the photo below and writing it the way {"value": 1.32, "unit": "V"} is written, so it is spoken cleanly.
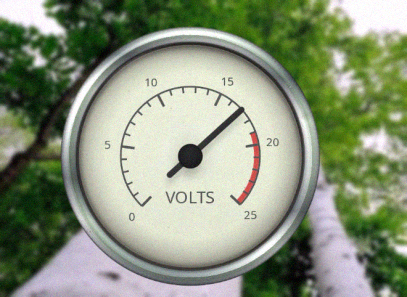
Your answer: {"value": 17, "unit": "V"}
